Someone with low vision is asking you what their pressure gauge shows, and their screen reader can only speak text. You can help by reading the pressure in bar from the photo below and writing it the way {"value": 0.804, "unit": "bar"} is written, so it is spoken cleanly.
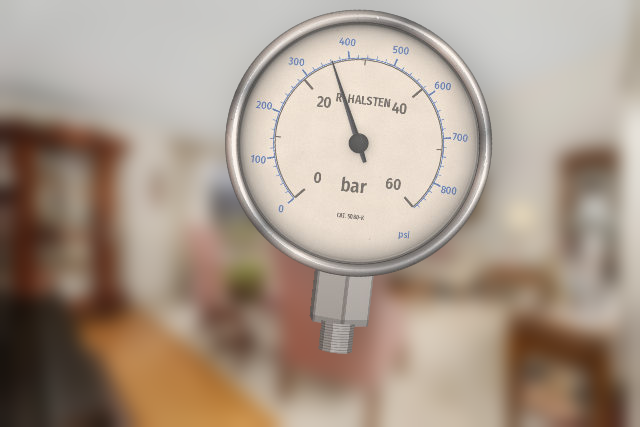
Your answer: {"value": 25, "unit": "bar"}
